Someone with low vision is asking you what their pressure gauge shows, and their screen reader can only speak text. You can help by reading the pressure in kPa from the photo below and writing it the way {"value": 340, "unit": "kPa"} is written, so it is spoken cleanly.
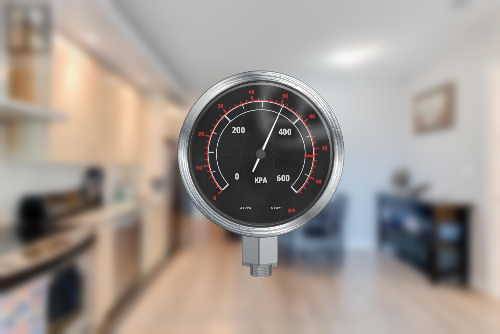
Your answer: {"value": 350, "unit": "kPa"}
